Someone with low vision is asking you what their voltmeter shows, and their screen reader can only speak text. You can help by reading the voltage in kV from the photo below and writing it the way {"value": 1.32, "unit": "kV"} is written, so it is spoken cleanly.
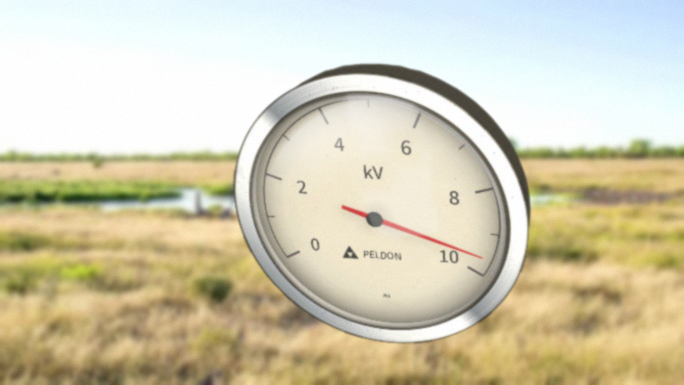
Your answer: {"value": 9.5, "unit": "kV"}
